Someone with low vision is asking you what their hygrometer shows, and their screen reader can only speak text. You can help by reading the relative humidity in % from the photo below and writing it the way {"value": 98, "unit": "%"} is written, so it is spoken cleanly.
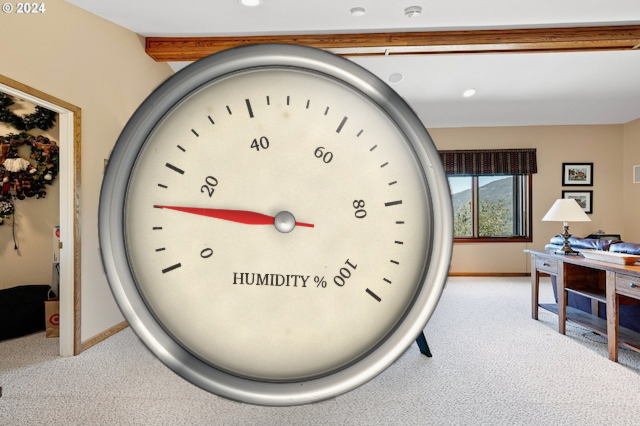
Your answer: {"value": 12, "unit": "%"}
